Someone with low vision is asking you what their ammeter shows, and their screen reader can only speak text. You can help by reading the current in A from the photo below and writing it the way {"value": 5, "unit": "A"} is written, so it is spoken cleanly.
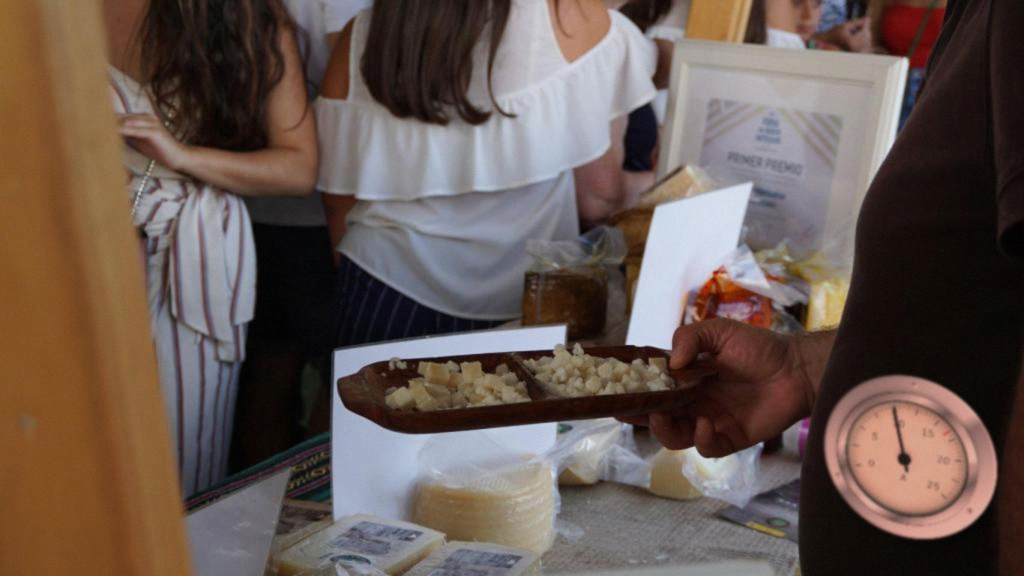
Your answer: {"value": 10, "unit": "A"}
